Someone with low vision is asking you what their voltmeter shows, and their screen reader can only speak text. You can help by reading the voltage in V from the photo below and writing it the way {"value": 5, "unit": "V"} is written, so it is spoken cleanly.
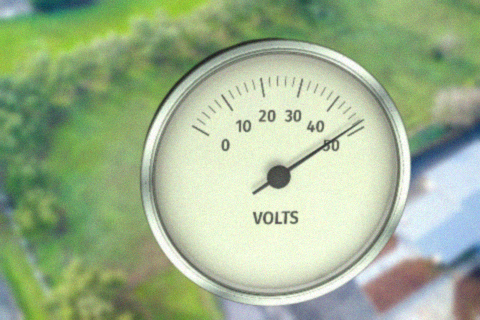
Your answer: {"value": 48, "unit": "V"}
